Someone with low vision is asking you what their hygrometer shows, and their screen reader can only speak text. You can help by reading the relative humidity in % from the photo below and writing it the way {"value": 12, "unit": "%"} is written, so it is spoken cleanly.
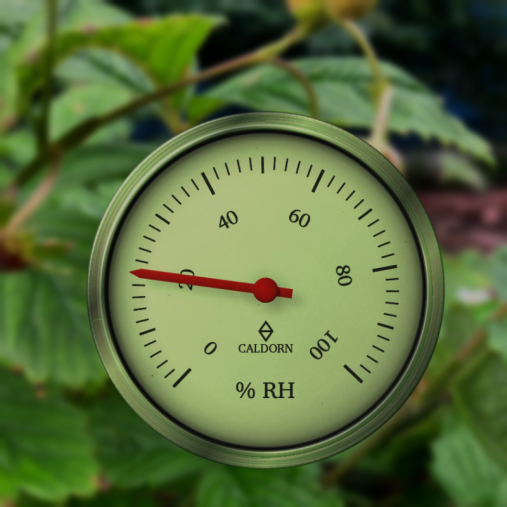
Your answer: {"value": 20, "unit": "%"}
